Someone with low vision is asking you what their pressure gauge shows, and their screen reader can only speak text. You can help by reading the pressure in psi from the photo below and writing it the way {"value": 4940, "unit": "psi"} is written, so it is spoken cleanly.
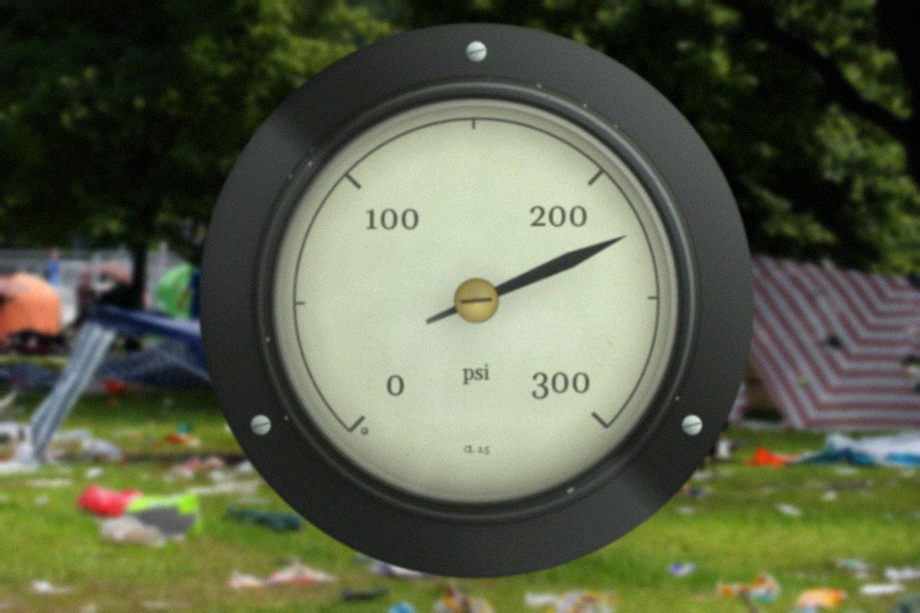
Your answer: {"value": 225, "unit": "psi"}
